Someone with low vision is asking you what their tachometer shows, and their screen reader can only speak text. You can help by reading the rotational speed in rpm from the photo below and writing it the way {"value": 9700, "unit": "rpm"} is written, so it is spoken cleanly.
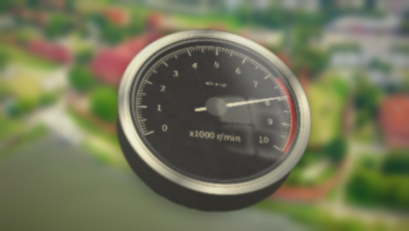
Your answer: {"value": 8000, "unit": "rpm"}
